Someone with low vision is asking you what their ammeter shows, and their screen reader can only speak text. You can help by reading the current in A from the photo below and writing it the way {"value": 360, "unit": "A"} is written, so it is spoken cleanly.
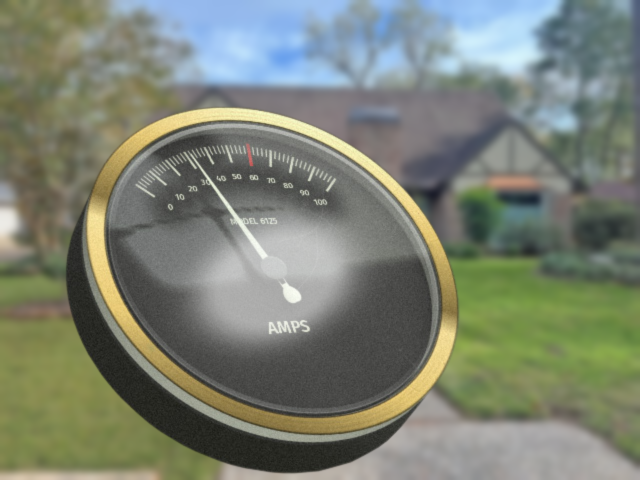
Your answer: {"value": 30, "unit": "A"}
